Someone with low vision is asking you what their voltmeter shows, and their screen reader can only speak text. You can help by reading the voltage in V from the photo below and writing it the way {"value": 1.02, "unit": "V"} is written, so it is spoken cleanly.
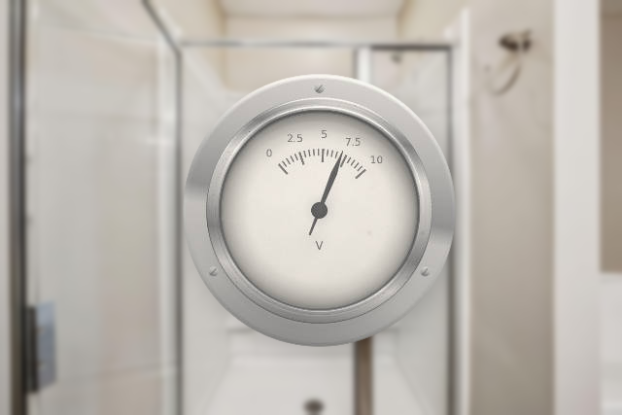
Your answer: {"value": 7, "unit": "V"}
